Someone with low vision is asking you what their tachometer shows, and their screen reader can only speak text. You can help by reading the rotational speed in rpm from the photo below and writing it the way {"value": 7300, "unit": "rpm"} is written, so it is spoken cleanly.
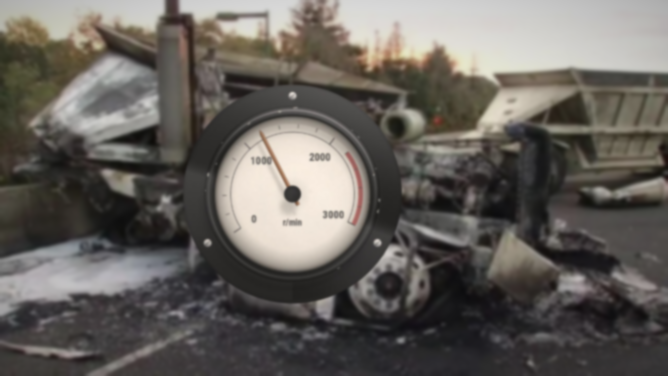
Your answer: {"value": 1200, "unit": "rpm"}
